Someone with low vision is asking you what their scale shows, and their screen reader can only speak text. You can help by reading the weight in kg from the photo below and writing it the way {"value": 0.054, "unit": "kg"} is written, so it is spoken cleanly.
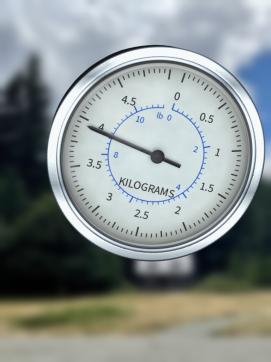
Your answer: {"value": 3.95, "unit": "kg"}
